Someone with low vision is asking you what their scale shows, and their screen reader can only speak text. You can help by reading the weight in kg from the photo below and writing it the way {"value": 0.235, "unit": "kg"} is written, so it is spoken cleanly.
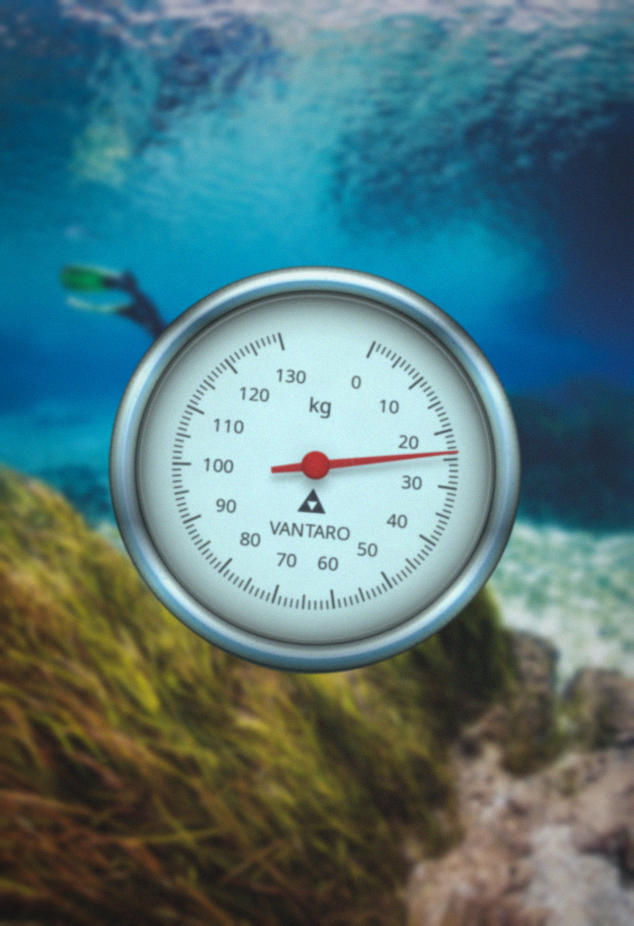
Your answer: {"value": 24, "unit": "kg"}
